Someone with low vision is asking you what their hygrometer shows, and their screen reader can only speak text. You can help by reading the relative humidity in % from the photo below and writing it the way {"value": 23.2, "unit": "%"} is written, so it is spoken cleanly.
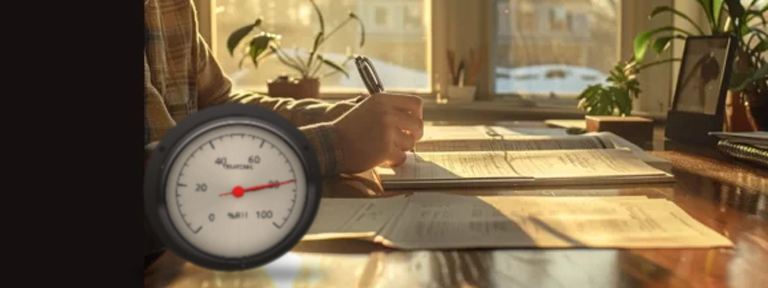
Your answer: {"value": 80, "unit": "%"}
